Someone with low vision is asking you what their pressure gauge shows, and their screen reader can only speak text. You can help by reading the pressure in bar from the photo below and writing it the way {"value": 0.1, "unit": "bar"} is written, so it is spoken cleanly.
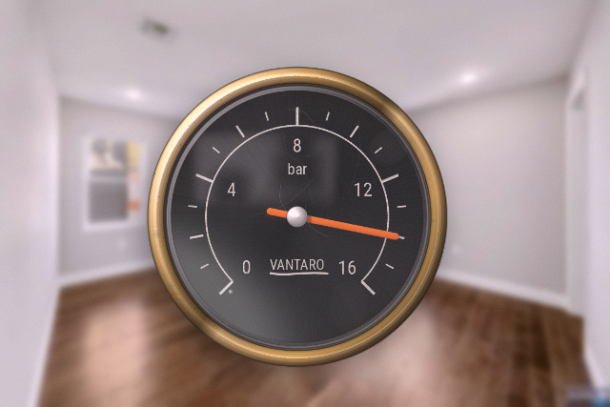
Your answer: {"value": 14, "unit": "bar"}
